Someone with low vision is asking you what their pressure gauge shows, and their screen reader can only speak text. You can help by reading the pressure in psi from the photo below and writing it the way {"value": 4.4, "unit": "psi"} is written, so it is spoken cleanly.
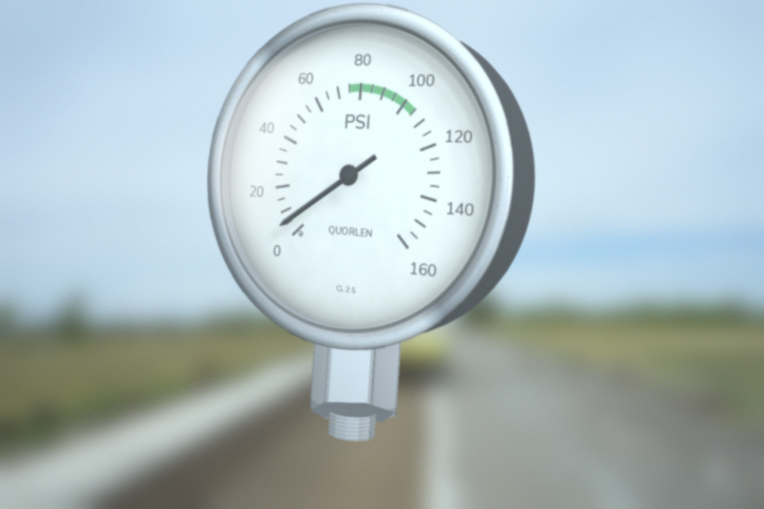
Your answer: {"value": 5, "unit": "psi"}
